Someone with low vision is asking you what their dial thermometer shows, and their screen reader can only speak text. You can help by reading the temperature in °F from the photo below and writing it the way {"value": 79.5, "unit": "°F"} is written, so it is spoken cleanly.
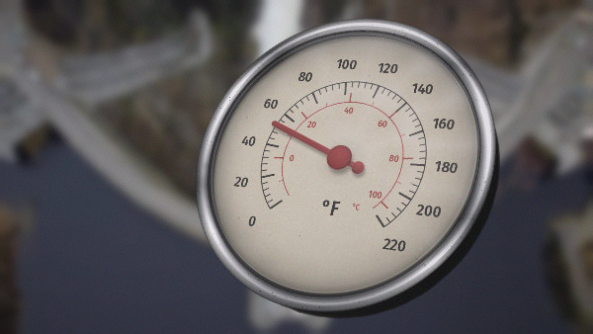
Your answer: {"value": 52, "unit": "°F"}
